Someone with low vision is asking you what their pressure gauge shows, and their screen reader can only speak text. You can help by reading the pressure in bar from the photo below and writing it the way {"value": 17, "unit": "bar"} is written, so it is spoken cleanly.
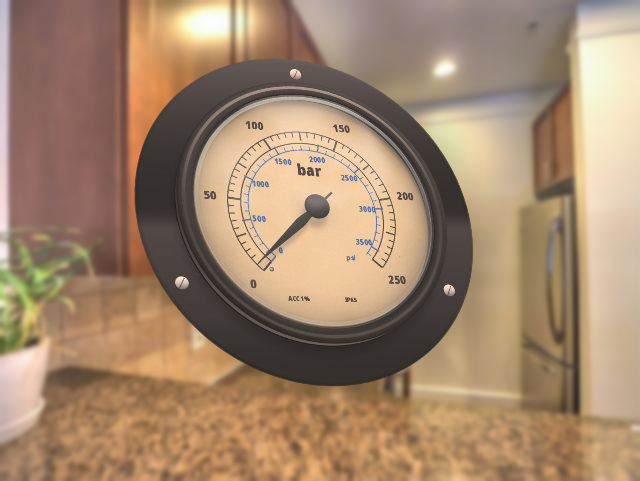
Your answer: {"value": 5, "unit": "bar"}
